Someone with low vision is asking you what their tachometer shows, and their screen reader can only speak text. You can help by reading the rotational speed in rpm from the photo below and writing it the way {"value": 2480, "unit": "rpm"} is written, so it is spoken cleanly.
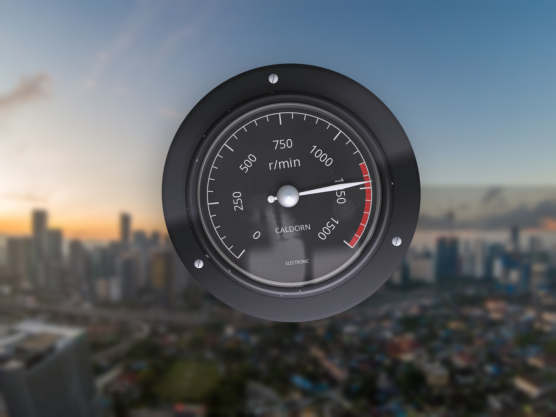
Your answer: {"value": 1225, "unit": "rpm"}
